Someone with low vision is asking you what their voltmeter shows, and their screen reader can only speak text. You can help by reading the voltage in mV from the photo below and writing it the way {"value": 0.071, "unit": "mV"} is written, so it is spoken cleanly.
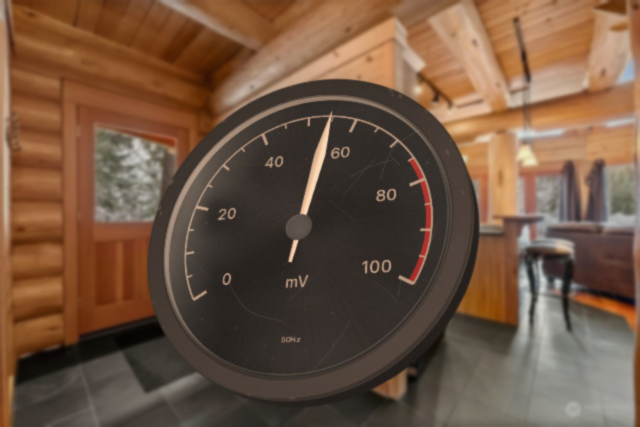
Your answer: {"value": 55, "unit": "mV"}
